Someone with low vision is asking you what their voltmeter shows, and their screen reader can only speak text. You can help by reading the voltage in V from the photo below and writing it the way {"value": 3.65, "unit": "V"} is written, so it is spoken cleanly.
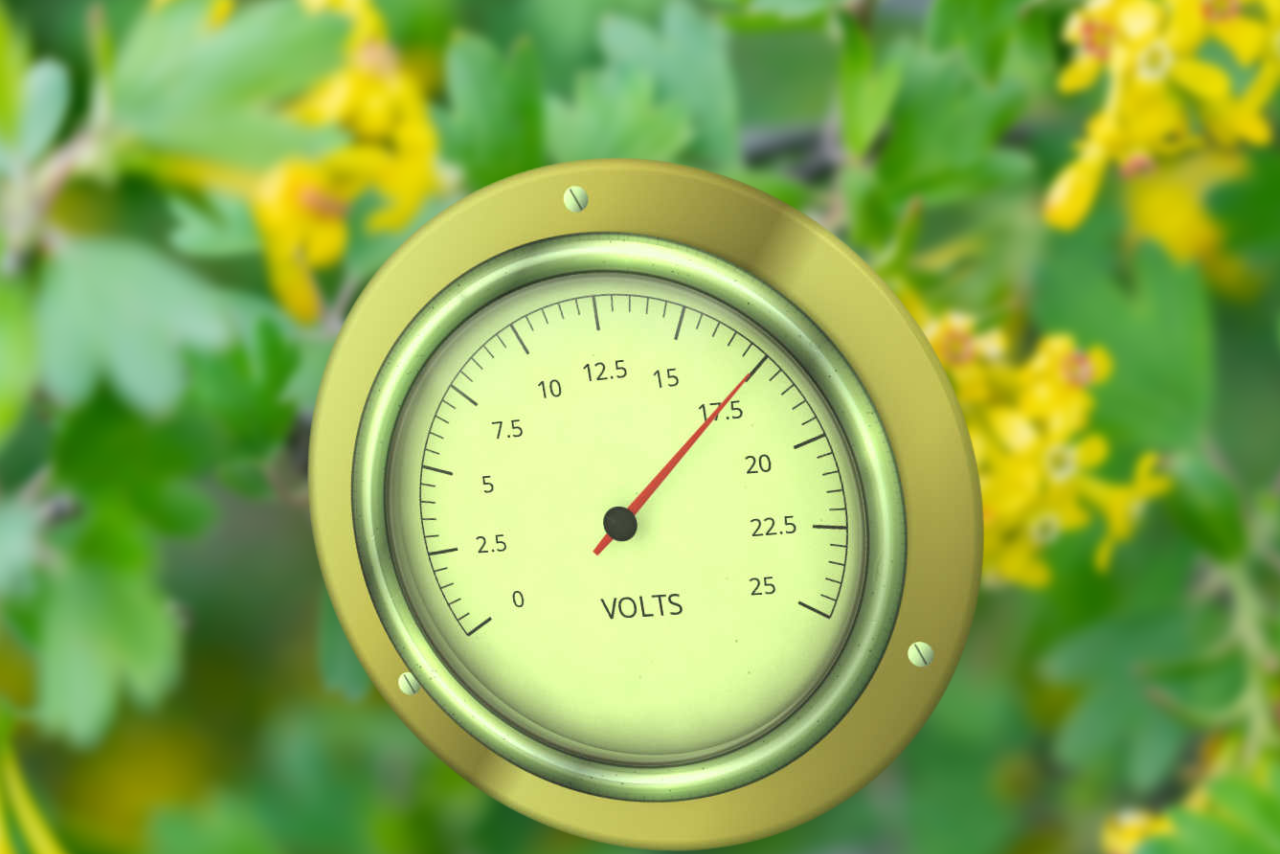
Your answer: {"value": 17.5, "unit": "V"}
